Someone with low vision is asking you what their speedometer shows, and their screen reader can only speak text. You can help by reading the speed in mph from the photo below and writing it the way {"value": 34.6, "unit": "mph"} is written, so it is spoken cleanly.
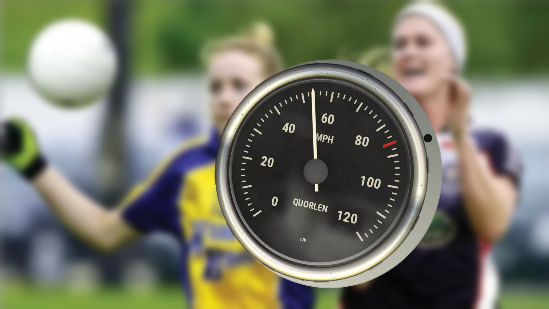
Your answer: {"value": 54, "unit": "mph"}
